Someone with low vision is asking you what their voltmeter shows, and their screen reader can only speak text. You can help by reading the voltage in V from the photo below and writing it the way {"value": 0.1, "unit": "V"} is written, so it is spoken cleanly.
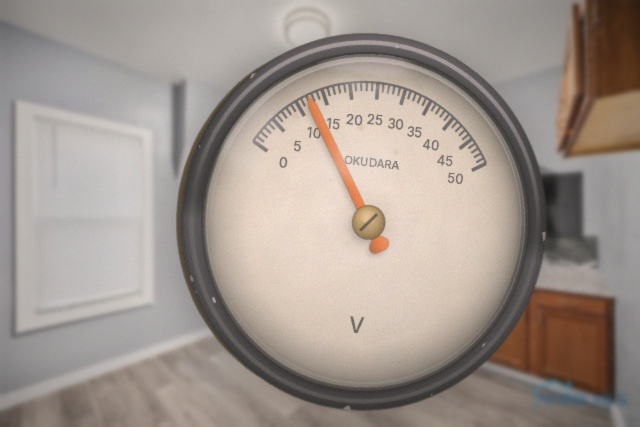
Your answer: {"value": 12, "unit": "V"}
